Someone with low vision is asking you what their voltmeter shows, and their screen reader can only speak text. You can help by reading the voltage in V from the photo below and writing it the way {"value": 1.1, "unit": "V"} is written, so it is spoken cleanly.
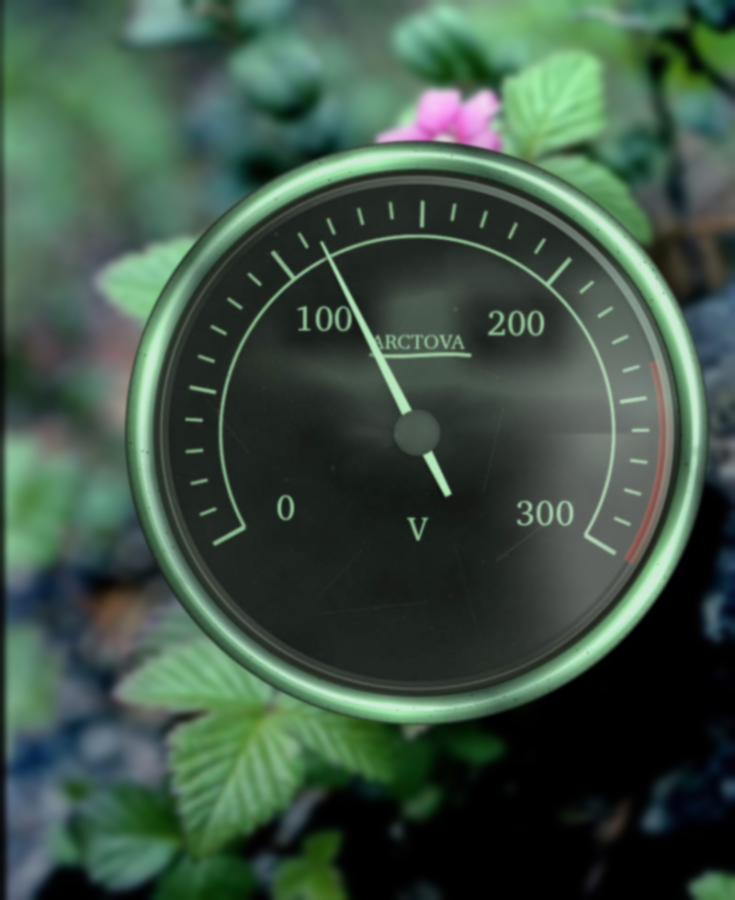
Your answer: {"value": 115, "unit": "V"}
